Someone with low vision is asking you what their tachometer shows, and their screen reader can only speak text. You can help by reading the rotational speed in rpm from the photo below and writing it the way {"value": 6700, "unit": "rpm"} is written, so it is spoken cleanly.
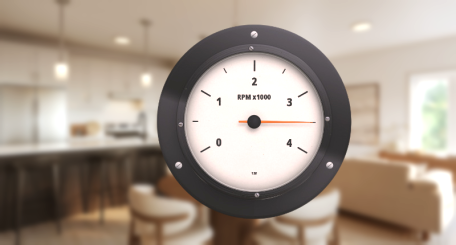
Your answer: {"value": 3500, "unit": "rpm"}
